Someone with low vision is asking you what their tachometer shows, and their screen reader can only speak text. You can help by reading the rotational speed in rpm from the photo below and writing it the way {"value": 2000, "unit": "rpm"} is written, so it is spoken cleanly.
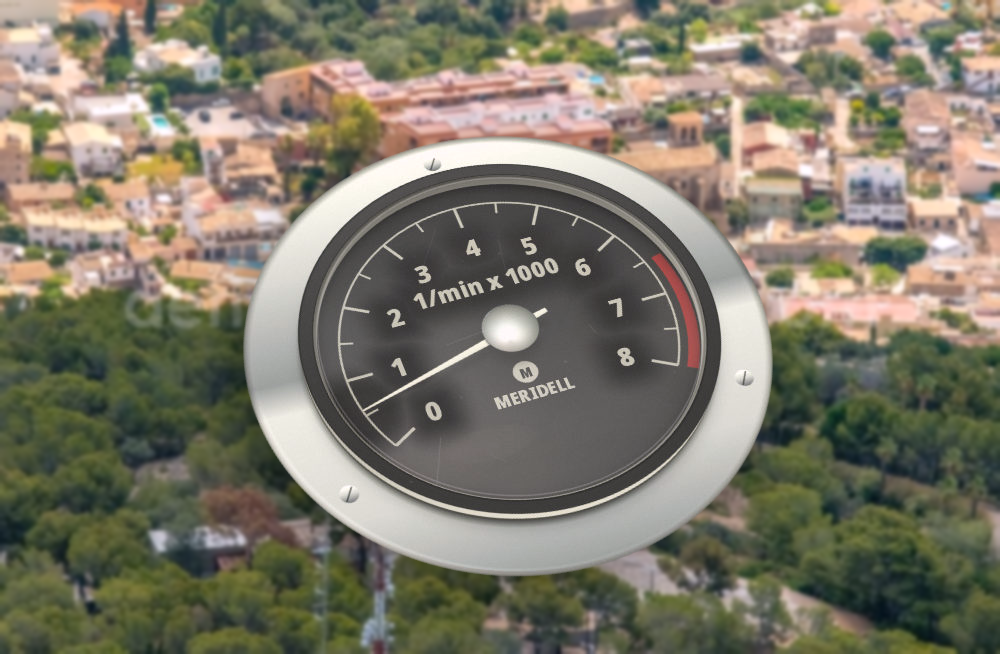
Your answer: {"value": 500, "unit": "rpm"}
